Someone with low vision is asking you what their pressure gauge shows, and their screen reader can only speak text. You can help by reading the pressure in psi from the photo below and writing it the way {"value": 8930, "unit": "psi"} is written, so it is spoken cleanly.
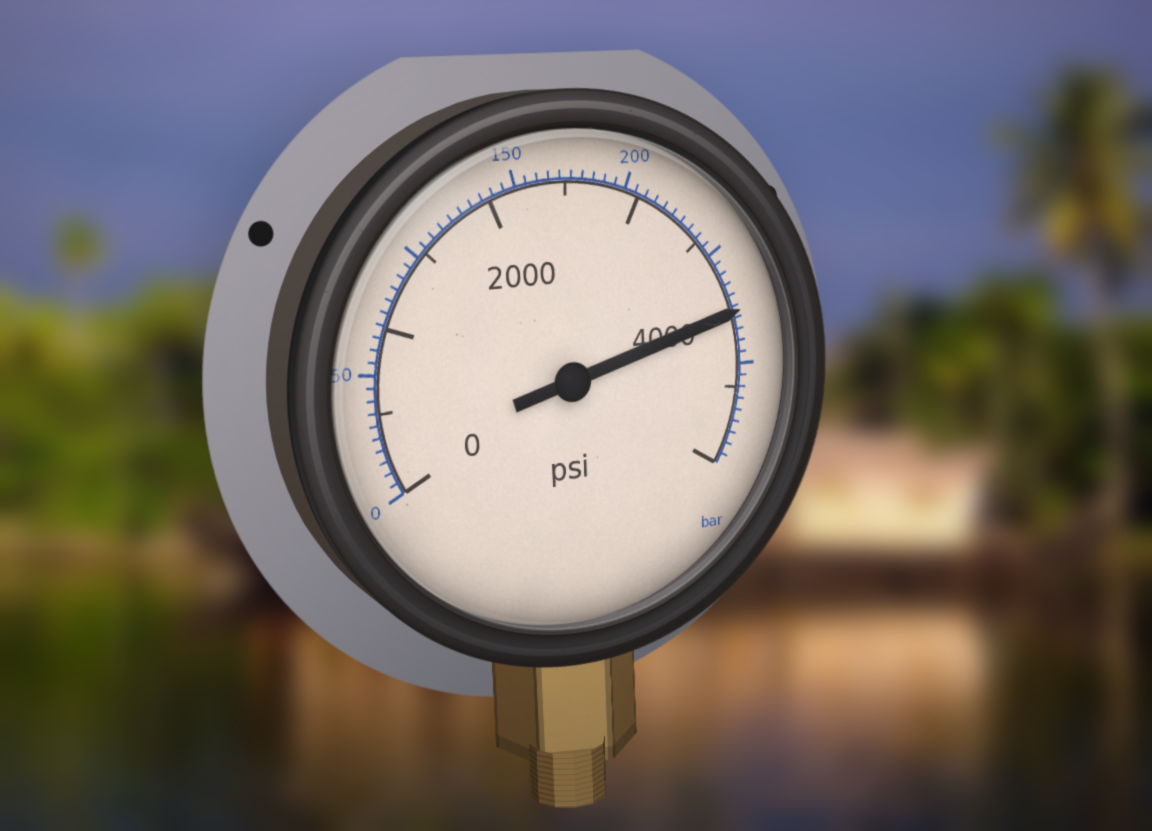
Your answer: {"value": 4000, "unit": "psi"}
